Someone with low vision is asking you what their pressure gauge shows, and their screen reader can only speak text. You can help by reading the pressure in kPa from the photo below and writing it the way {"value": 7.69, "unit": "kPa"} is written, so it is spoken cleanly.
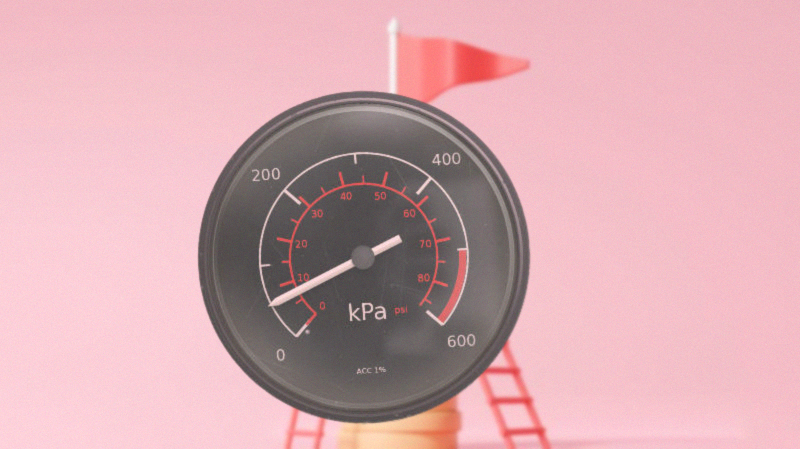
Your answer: {"value": 50, "unit": "kPa"}
